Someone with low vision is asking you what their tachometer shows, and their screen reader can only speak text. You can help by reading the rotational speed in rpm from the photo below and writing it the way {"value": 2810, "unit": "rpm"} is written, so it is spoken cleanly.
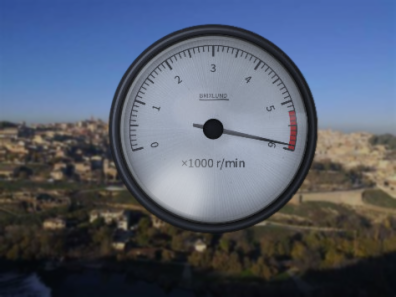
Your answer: {"value": 5900, "unit": "rpm"}
